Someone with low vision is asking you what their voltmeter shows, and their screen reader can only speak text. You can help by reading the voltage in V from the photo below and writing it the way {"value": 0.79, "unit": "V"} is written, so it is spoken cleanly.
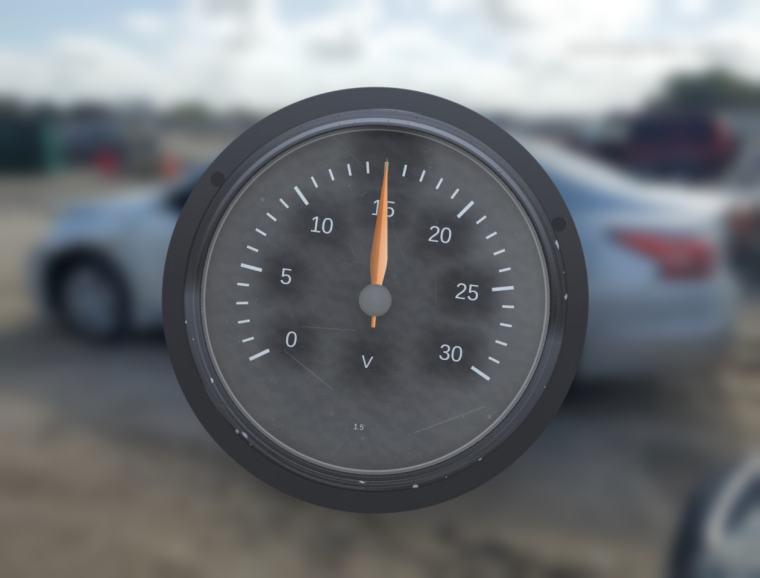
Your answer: {"value": 15, "unit": "V"}
